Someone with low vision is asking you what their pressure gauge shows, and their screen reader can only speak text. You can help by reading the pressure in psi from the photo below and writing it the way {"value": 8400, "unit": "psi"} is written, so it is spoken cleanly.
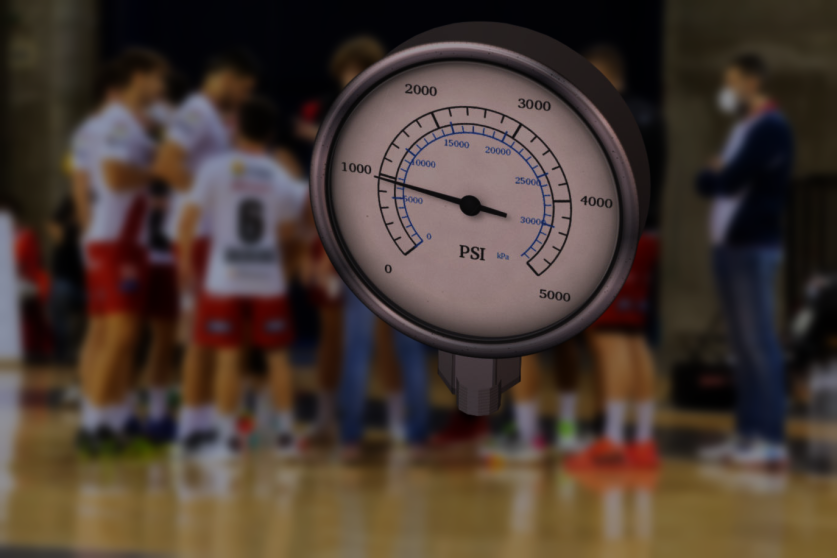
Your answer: {"value": 1000, "unit": "psi"}
